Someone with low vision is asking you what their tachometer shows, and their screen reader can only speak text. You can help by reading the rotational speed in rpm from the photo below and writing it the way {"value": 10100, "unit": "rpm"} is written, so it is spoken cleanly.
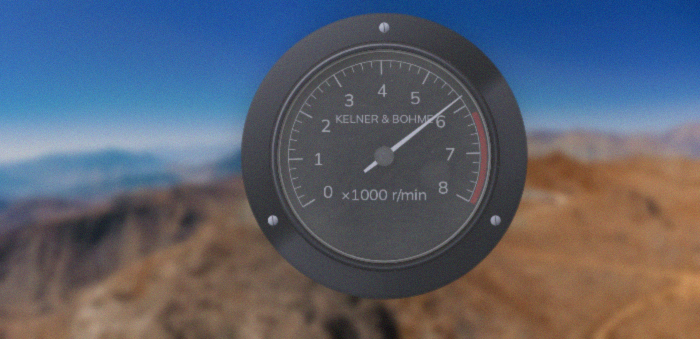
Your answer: {"value": 5800, "unit": "rpm"}
